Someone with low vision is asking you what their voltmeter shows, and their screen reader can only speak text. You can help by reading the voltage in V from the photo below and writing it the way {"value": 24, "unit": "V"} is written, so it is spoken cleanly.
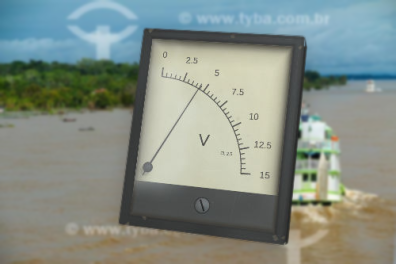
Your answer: {"value": 4.5, "unit": "V"}
